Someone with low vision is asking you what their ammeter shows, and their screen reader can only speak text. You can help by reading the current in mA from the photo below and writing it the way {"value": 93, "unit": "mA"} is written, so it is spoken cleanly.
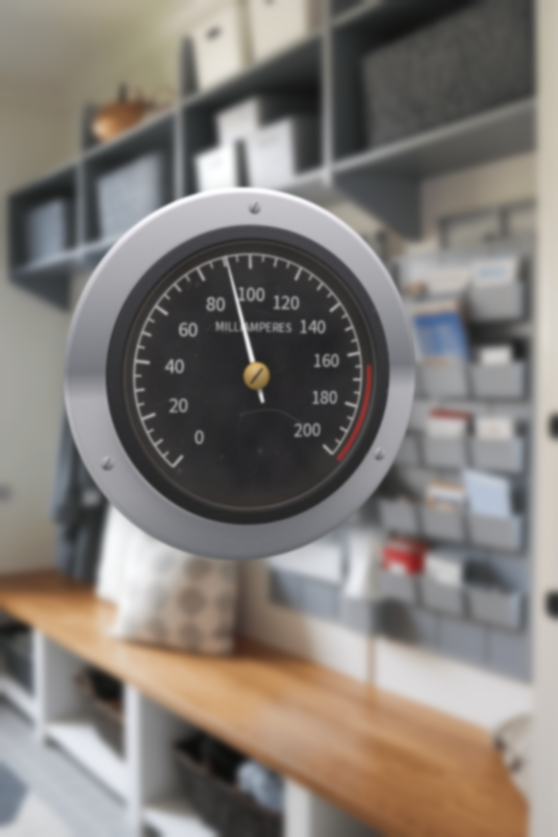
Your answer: {"value": 90, "unit": "mA"}
